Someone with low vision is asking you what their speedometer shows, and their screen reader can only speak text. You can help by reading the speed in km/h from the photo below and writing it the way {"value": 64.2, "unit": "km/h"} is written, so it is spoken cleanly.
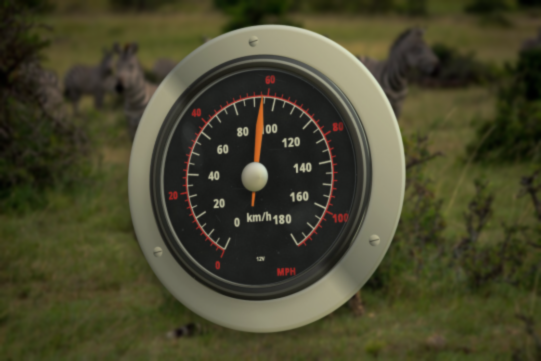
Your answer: {"value": 95, "unit": "km/h"}
